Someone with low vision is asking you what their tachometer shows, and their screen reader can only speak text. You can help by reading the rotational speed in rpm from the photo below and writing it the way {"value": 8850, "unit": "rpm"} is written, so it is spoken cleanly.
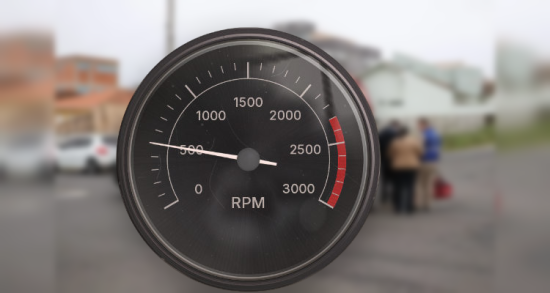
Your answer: {"value": 500, "unit": "rpm"}
